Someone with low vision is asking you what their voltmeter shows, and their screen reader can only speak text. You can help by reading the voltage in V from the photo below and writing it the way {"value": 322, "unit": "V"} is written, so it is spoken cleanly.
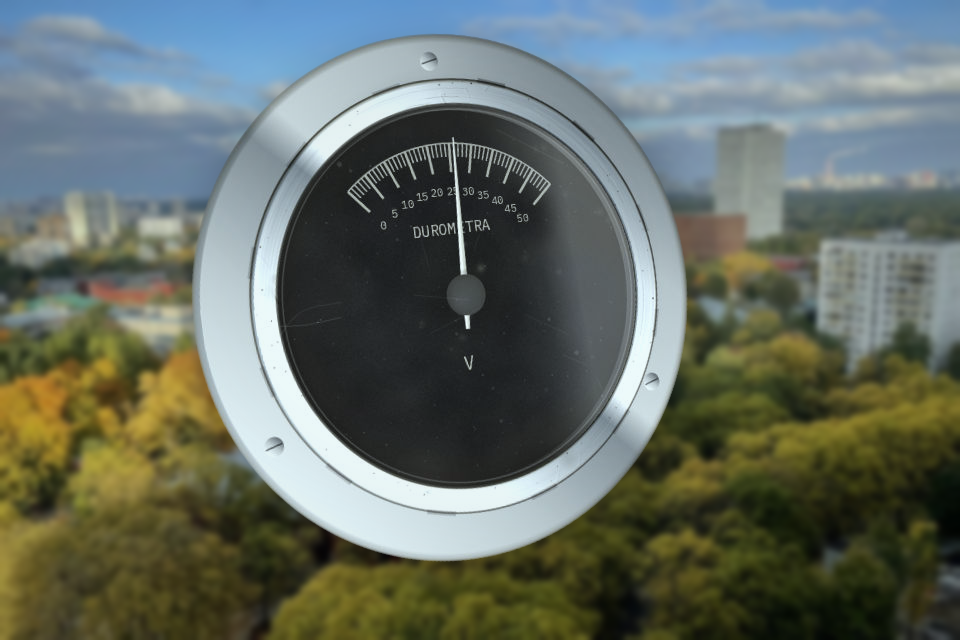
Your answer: {"value": 25, "unit": "V"}
